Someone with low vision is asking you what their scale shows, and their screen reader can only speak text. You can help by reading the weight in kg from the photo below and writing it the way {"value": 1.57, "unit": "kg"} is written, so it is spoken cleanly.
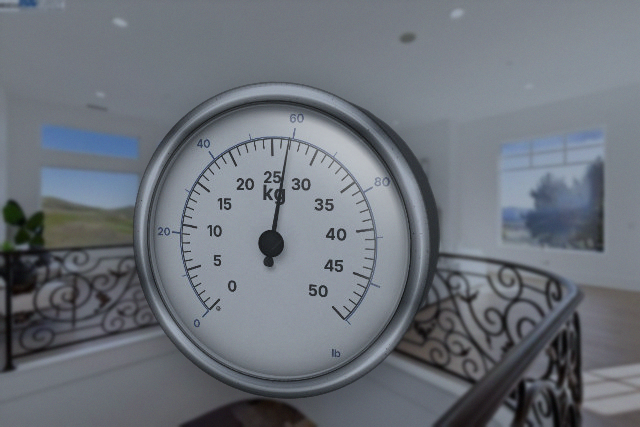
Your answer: {"value": 27, "unit": "kg"}
